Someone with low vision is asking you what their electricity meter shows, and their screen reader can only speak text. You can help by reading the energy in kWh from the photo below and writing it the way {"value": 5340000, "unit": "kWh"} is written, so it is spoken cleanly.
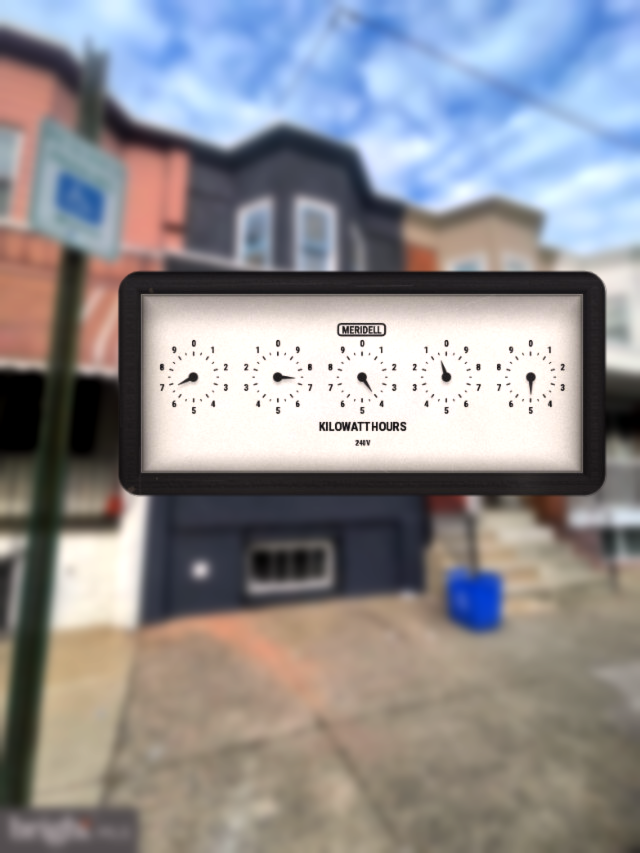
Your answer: {"value": 67405, "unit": "kWh"}
